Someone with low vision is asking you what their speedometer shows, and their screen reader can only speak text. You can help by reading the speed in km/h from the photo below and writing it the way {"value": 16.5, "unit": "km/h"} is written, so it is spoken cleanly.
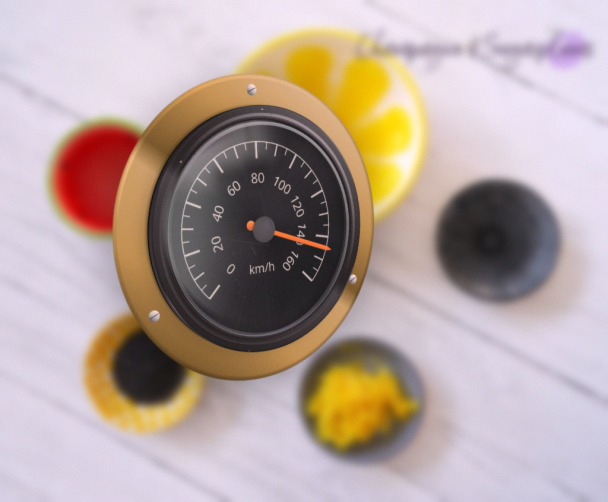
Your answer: {"value": 145, "unit": "km/h"}
